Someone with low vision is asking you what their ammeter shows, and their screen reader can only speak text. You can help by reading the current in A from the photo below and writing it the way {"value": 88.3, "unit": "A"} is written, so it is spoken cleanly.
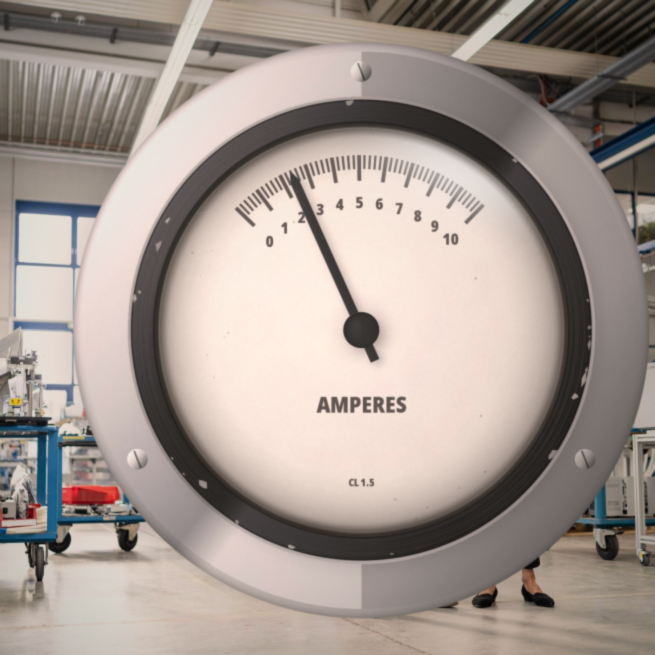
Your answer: {"value": 2.4, "unit": "A"}
